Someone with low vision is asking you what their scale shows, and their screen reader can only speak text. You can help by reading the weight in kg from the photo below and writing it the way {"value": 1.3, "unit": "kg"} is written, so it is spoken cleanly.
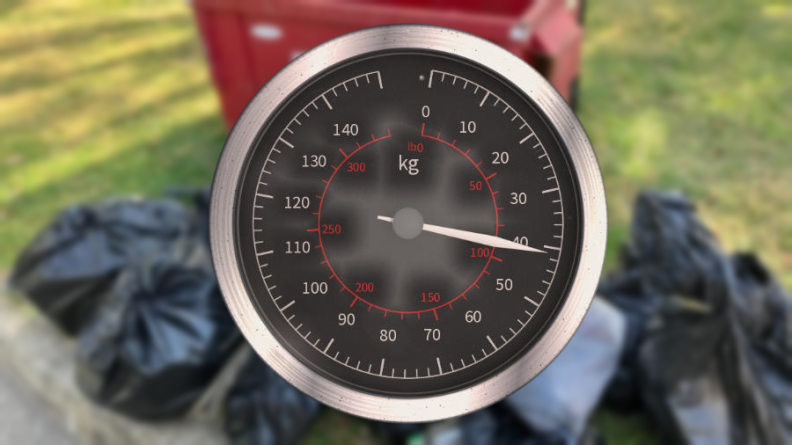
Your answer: {"value": 41, "unit": "kg"}
